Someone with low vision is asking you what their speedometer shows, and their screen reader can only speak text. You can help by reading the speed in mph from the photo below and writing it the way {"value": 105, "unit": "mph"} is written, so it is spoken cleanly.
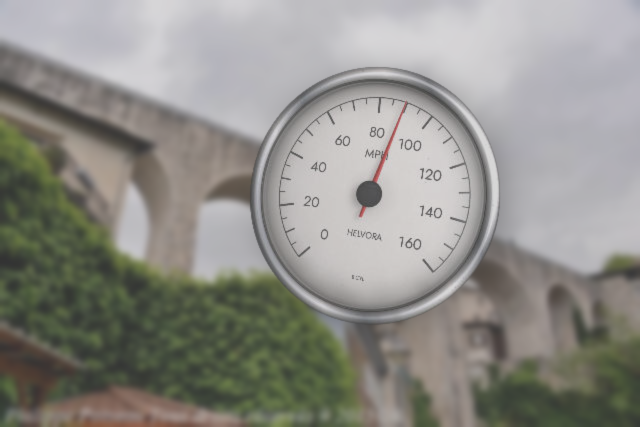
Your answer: {"value": 90, "unit": "mph"}
